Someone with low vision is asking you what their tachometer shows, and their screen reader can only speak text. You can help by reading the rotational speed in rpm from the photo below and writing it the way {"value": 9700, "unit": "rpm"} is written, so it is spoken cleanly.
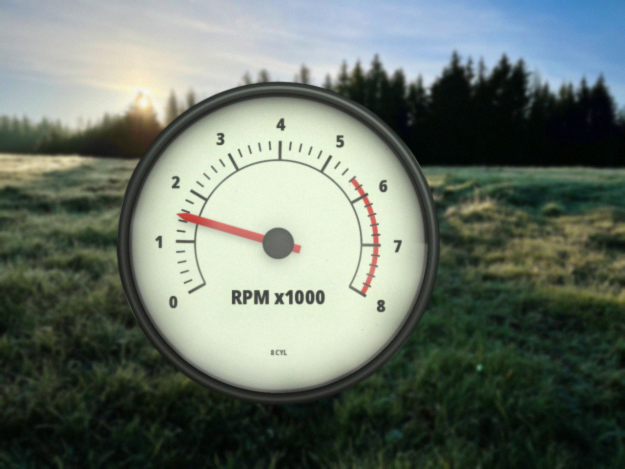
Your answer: {"value": 1500, "unit": "rpm"}
